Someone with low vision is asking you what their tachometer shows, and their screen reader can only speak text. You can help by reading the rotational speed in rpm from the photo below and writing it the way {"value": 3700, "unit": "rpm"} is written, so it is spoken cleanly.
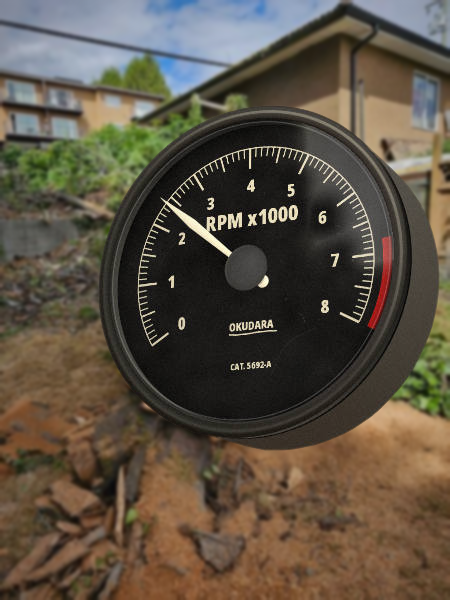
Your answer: {"value": 2400, "unit": "rpm"}
